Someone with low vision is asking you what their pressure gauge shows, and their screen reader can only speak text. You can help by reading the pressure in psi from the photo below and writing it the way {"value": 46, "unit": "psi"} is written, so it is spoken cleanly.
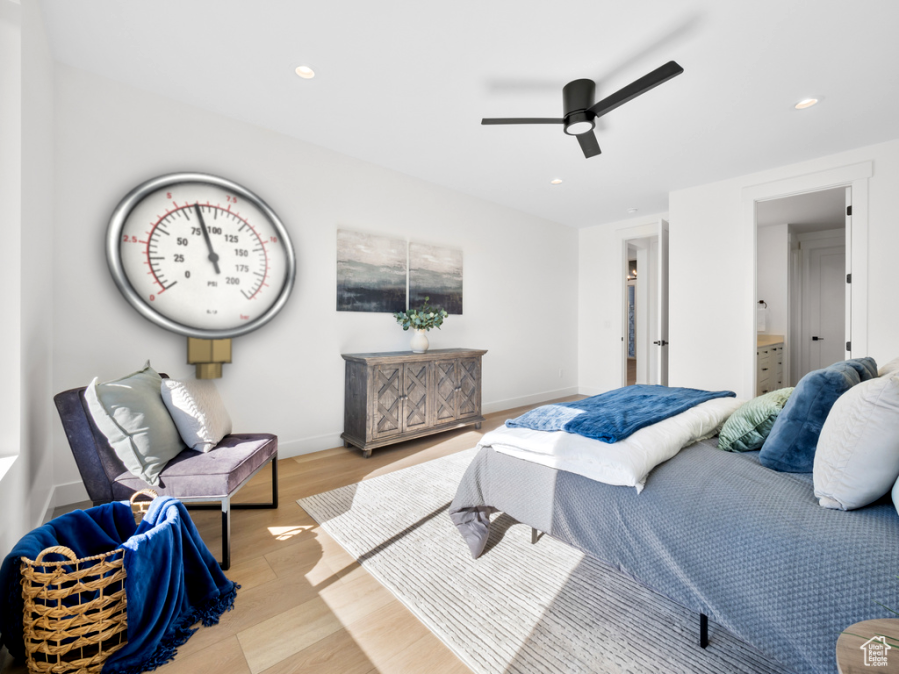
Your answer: {"value": 85, "unit": "psi"}
